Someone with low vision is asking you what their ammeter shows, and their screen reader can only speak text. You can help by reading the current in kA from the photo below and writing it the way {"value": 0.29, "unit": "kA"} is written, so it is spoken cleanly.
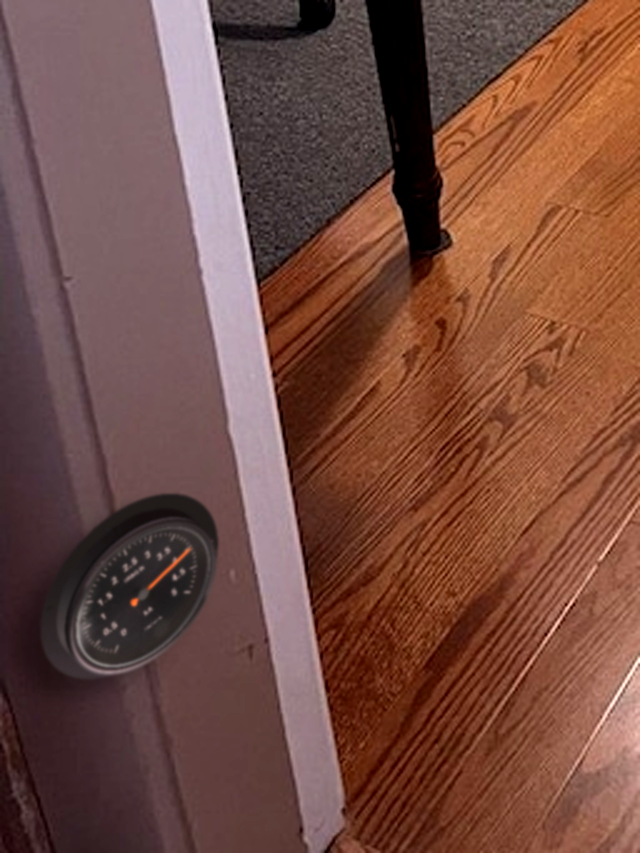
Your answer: {"value": 4, "unit": "kA"}
